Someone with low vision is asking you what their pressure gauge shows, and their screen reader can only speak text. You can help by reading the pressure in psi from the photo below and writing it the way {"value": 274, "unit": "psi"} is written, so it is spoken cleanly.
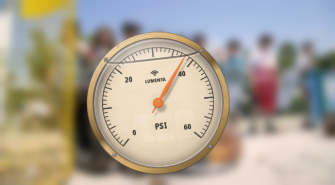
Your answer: {"value": 38, "unit": "psi"}
